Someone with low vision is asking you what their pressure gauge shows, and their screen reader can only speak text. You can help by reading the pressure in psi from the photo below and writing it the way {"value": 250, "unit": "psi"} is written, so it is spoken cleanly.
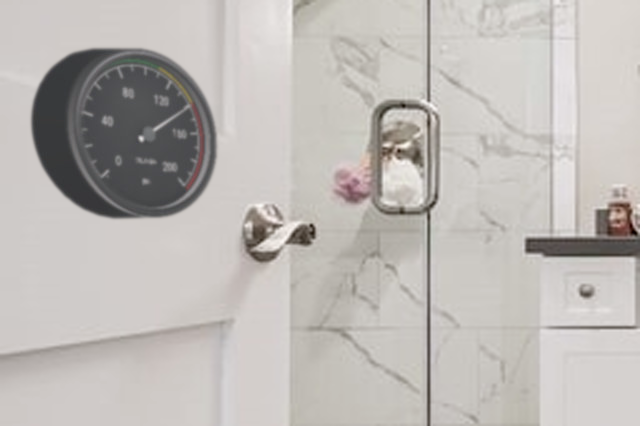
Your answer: {"value": 140, "unit": "psi"}
